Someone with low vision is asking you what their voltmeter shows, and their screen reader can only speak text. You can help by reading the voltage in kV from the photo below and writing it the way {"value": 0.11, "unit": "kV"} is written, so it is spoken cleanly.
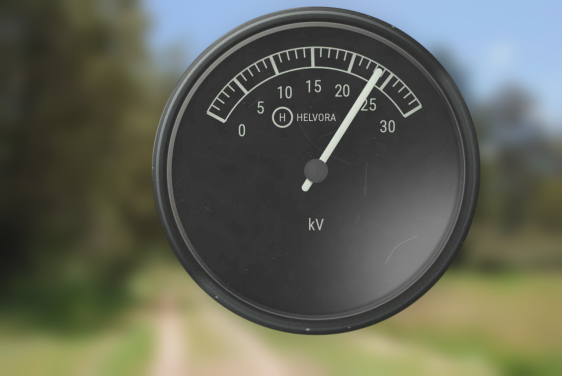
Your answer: {"value": 23.5, "unit": "kV"}
